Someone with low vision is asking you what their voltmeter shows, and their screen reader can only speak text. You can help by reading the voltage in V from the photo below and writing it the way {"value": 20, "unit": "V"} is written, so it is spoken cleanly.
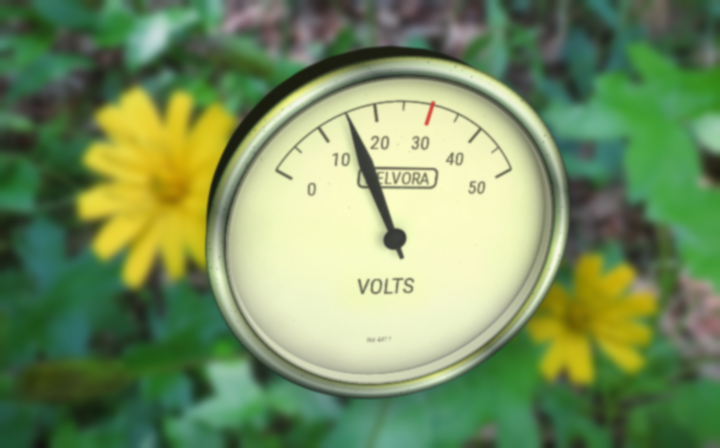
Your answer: {"value": 15, "unit": "V"}
